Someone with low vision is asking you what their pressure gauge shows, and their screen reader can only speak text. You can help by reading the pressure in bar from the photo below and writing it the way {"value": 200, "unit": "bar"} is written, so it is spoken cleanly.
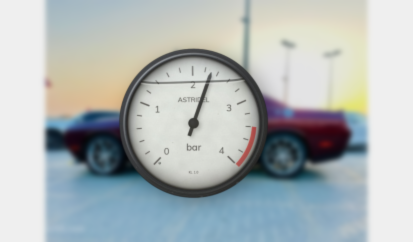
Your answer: {"value": 2.3, "unit": "bar"}
